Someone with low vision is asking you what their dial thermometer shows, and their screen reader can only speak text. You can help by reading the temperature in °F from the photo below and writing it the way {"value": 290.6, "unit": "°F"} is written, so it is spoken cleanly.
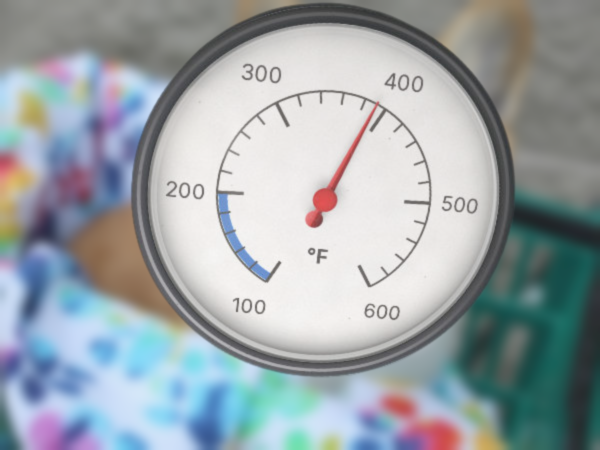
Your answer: {"value": 390, "unit": "°F"}
